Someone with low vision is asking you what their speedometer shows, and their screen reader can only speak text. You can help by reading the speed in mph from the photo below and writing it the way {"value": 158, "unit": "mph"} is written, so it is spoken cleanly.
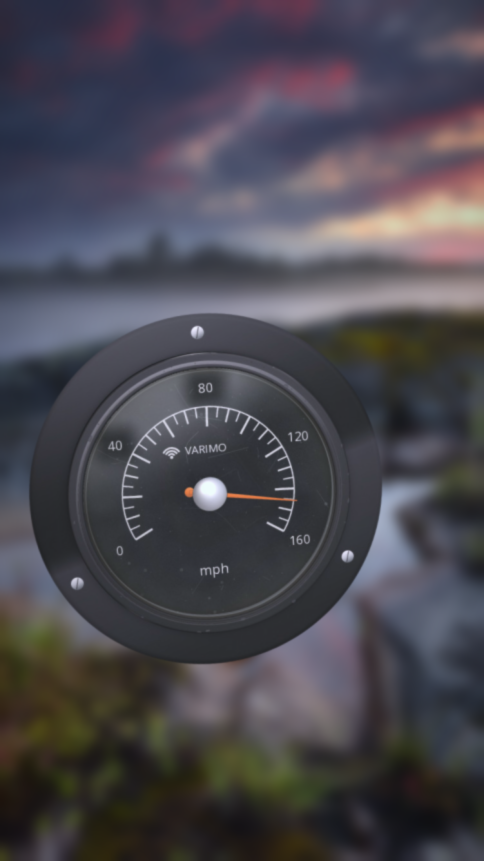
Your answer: {"value": 145, "unit": "mph"}
